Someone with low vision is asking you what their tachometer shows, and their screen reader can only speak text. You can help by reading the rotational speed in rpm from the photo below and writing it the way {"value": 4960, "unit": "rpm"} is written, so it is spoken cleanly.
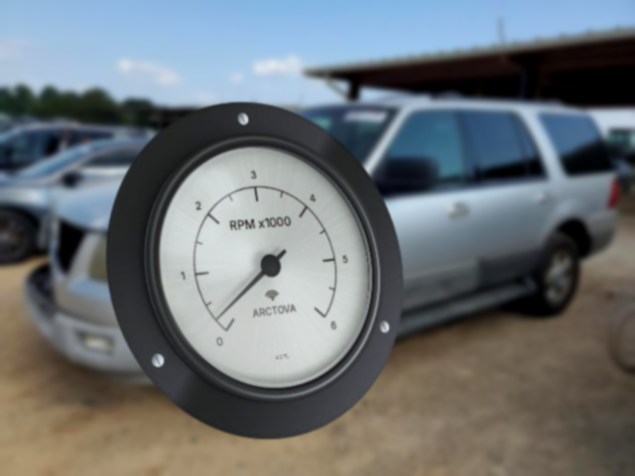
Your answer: {"value": 250, "unit": "rpm"}
